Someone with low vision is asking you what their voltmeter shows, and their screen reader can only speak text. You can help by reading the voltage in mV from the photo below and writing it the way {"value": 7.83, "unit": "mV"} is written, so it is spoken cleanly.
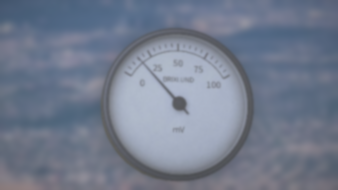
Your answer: {"value": 15, "unit": "mV"}
